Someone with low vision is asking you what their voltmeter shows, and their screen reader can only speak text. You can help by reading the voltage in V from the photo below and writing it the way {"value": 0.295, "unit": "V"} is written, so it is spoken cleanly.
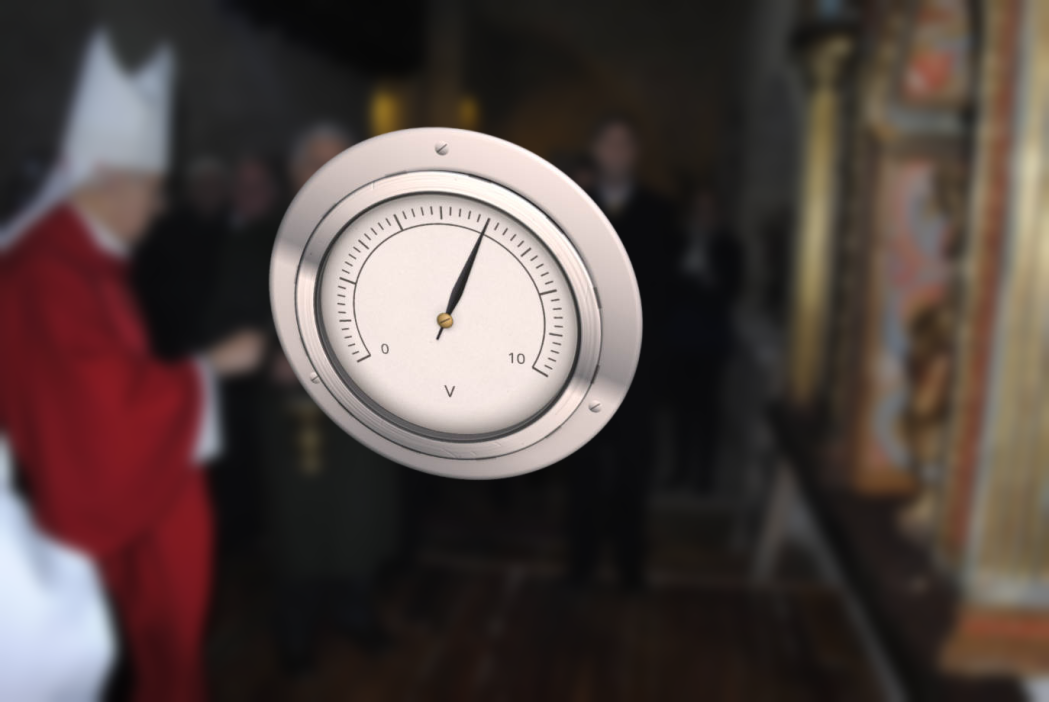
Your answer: {"value": 6, "unit": "V"}
